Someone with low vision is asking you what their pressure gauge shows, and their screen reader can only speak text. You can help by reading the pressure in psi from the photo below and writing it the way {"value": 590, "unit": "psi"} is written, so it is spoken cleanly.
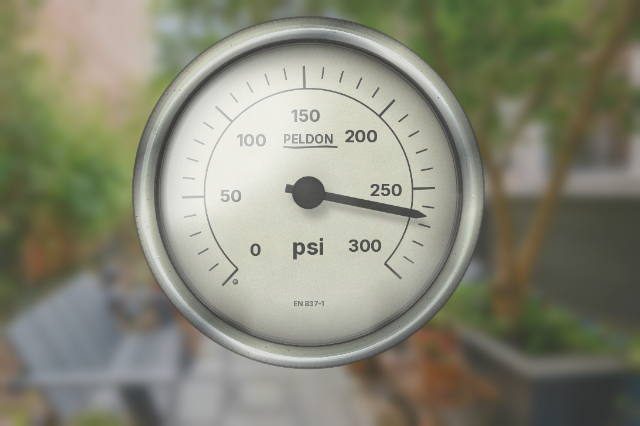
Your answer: {"value": 265, "unit": "psi"}
